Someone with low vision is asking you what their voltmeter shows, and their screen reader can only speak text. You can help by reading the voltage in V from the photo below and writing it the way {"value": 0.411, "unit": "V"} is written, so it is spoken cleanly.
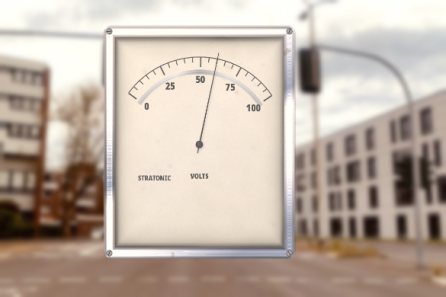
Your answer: {"value": 60, "unit": "V"}
